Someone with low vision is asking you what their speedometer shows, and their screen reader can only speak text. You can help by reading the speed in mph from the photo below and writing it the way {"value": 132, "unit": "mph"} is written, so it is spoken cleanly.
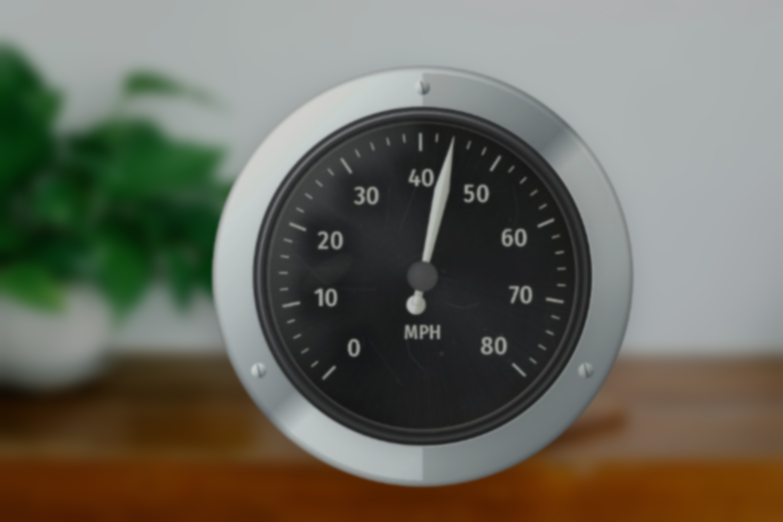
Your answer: {"value": 44, "unit": "mph"}
